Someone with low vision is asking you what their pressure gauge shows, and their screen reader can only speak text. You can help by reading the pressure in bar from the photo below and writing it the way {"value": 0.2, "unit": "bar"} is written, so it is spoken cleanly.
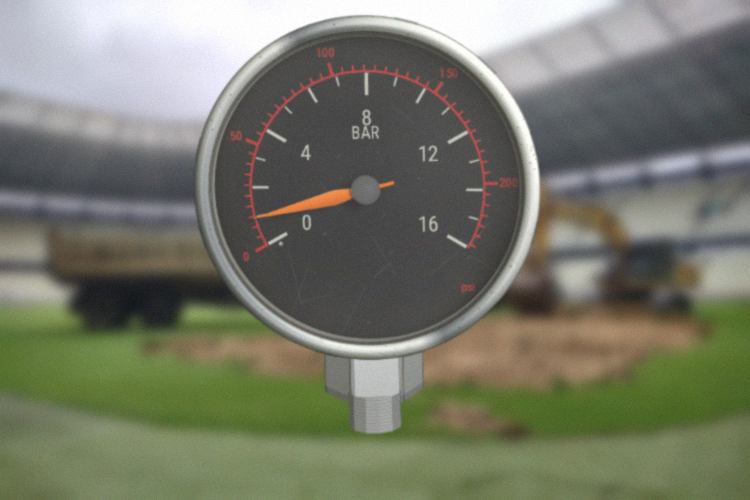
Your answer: {"value": 1, "unit": "bar"}
